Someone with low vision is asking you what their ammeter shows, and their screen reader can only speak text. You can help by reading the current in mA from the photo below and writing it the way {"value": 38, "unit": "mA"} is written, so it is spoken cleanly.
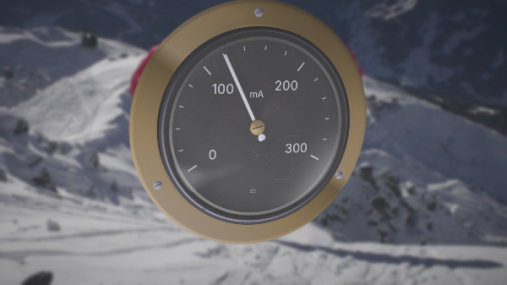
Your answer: {"value": 120, "unit": "mA"}
